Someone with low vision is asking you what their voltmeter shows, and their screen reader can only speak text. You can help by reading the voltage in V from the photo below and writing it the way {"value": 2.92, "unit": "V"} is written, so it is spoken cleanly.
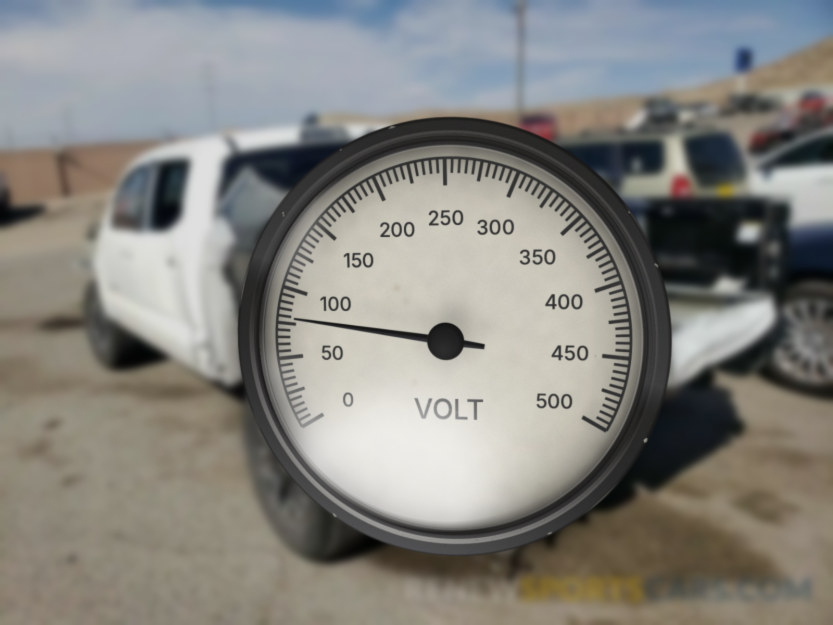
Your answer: {"value": 80, "unit": "V"}
